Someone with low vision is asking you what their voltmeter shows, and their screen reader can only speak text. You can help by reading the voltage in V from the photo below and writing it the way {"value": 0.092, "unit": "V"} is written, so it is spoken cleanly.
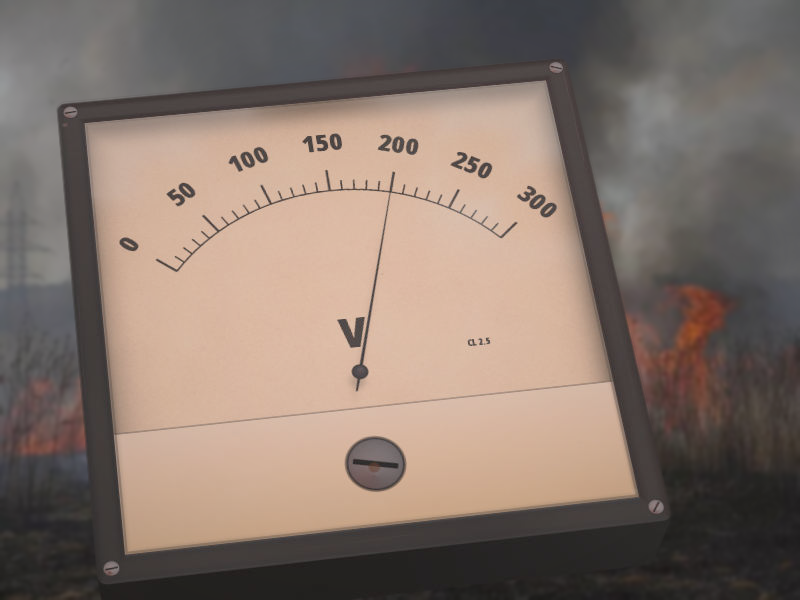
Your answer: {"value": 200, "unit": "V"}
